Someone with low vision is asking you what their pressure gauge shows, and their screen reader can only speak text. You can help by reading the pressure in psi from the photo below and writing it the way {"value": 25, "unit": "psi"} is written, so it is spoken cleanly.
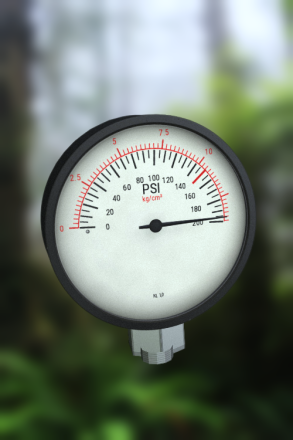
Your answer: {"value": 195, "unit": "psi"}
